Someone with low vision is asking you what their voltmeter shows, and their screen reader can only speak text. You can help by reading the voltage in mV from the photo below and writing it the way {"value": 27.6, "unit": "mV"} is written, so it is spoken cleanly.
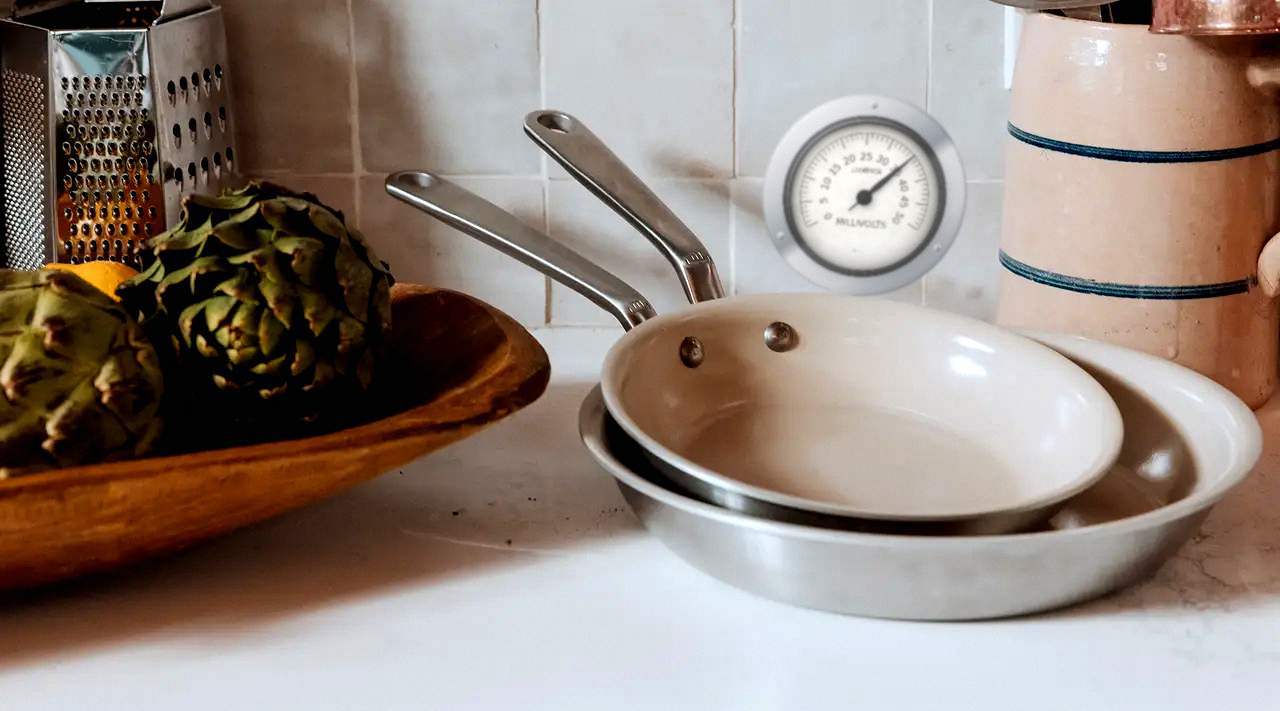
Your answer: {"value": 35, "unit": "mV"}
